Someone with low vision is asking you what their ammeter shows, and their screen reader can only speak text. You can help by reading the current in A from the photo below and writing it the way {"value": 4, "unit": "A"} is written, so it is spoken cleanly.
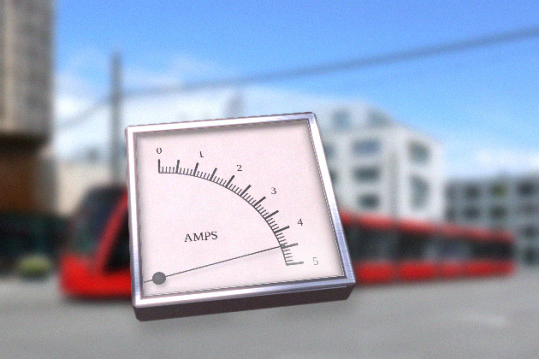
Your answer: {"value": 4.5, "unit": "A"}
